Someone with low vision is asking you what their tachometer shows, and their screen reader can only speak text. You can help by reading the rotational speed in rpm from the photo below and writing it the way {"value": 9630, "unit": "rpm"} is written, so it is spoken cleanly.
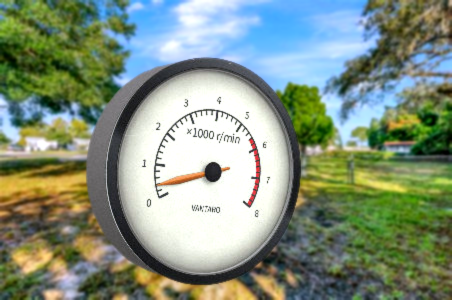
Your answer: {"value": 400, "unit": "rpm"}
